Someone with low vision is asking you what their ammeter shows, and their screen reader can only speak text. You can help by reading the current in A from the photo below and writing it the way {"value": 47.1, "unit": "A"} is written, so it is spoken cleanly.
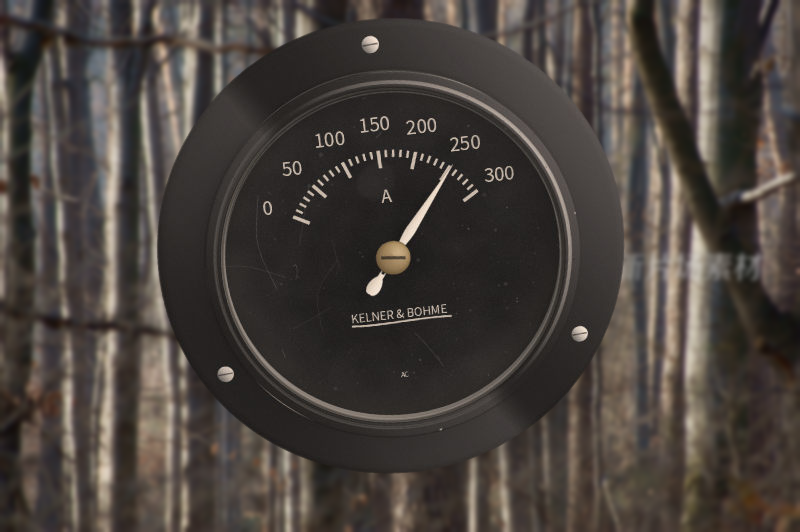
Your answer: {"value": 250, "unit": "A"}
